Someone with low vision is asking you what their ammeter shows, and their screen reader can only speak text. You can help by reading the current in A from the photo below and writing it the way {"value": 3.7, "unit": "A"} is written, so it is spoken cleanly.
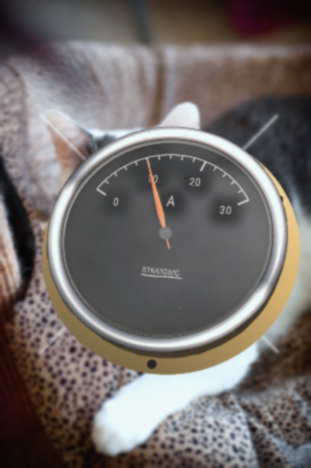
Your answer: {"value": 10, "unit": "A"}
